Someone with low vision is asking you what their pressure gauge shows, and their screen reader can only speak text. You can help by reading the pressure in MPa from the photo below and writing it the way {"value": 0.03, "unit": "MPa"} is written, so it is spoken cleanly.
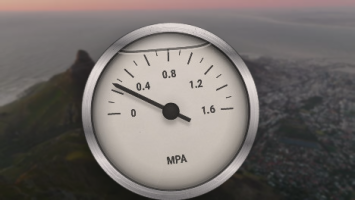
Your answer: {"value": 0.25, "unit": "MPa"}
